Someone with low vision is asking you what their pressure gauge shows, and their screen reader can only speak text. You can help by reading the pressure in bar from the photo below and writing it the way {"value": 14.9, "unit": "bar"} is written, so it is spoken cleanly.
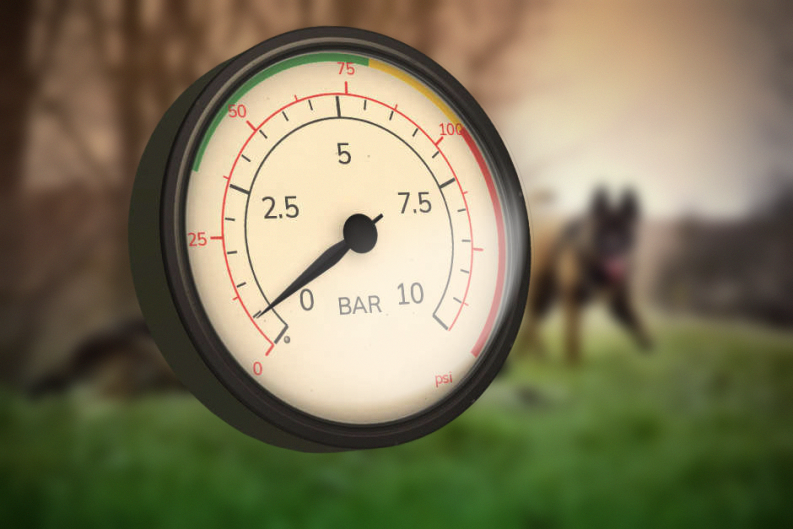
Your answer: {"value": 0.5, "unit": "bar"}
